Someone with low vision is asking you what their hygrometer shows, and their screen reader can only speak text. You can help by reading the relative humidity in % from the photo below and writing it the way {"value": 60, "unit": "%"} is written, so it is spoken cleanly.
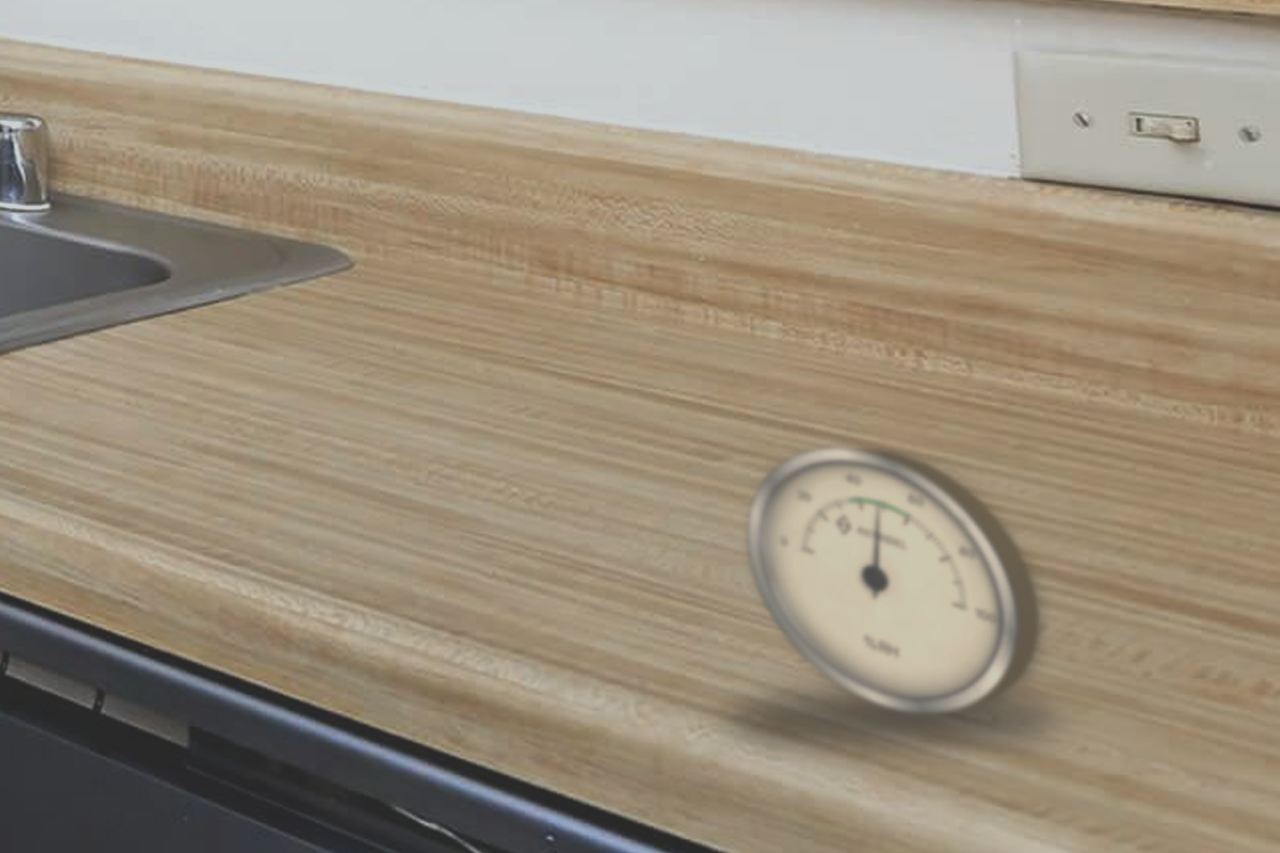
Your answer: {"value": 50, "unit": "%"}
